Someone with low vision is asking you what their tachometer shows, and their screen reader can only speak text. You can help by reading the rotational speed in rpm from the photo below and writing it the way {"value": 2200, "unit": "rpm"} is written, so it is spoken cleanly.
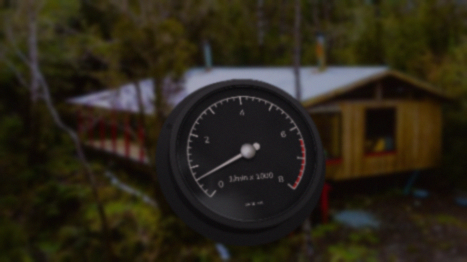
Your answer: {"value": 600, "unit": "rpm"}
